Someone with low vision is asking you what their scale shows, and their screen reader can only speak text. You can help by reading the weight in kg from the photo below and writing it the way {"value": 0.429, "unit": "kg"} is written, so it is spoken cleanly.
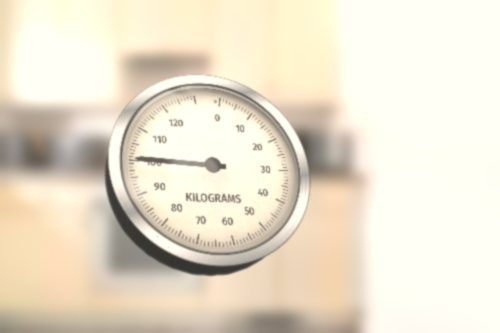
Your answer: {"value": 100, "unit": "kg"}
